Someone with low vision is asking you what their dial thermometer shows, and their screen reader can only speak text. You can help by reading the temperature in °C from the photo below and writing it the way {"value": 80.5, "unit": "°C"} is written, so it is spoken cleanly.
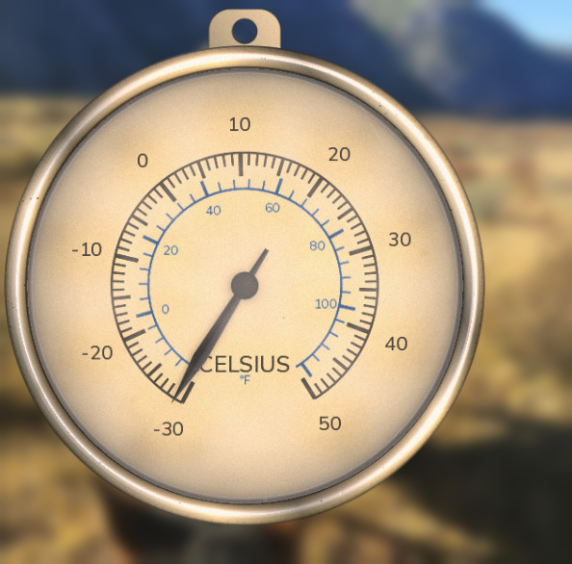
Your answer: {"value": -29, "unit": "°C"}
